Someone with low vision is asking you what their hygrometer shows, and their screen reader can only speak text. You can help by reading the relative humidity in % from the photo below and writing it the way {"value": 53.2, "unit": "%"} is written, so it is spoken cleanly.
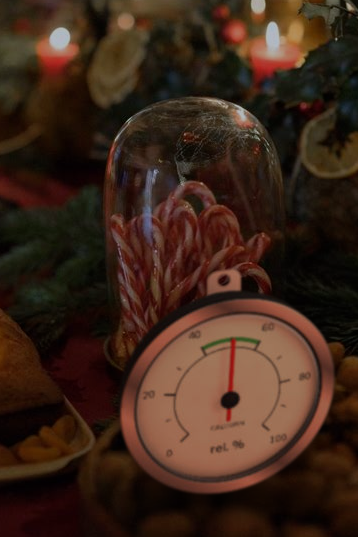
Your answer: {"value": 50, "unit": "%"}
